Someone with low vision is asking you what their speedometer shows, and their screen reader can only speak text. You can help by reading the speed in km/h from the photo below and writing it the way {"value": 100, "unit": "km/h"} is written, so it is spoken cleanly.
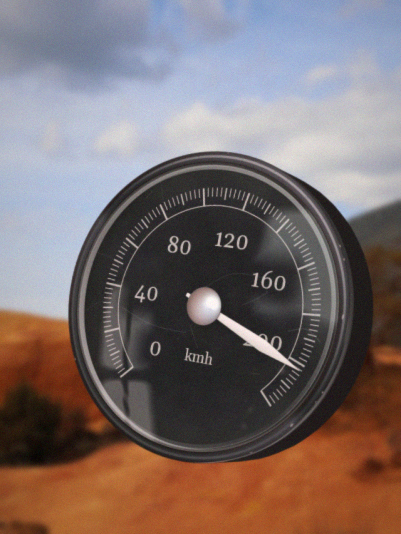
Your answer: {"value": 202, "unit": "km/h"}
